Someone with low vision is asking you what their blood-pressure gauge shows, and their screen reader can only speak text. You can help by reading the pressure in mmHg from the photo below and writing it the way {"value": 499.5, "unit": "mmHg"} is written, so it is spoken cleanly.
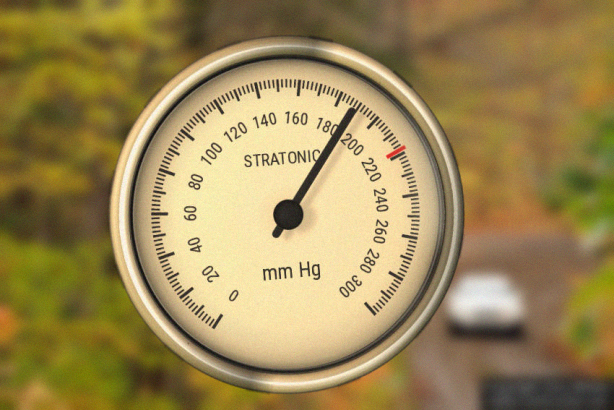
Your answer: {"value": 188, "unit": "mmHg"}
